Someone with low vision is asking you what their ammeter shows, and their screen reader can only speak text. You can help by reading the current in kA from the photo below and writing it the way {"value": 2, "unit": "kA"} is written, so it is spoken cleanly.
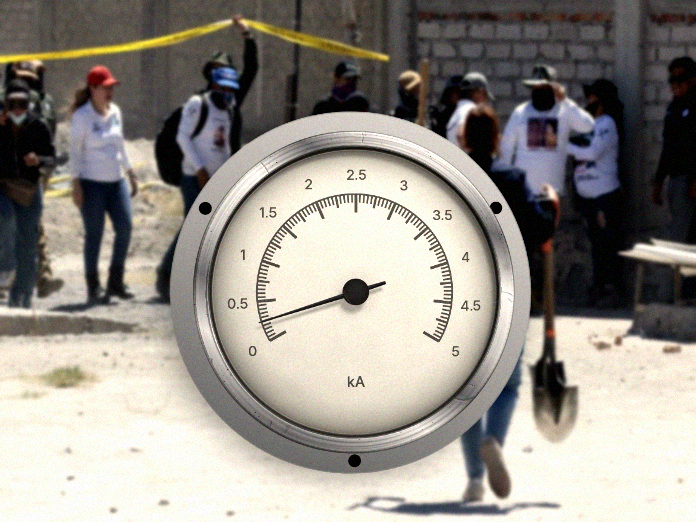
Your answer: {"value": 0.25, "unit": "kA"}
